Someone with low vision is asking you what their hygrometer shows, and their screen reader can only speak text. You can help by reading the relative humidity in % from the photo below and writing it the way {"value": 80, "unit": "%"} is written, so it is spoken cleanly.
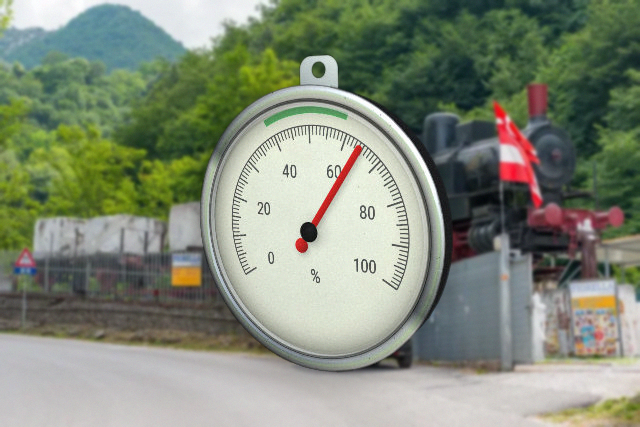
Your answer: {"value": 65, "unit": "%"}
